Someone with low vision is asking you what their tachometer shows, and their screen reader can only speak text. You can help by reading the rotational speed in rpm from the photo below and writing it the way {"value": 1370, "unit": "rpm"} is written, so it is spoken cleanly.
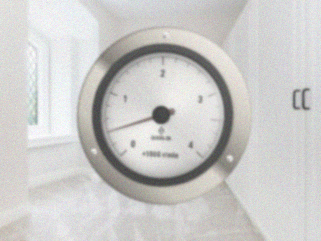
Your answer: {"value": 400, "unit": "rpm"}
